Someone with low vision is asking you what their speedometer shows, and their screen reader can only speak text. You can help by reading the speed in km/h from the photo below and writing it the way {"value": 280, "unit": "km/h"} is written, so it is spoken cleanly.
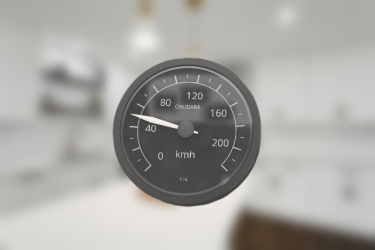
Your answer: {"value": 50, "unit": "km/h"}
